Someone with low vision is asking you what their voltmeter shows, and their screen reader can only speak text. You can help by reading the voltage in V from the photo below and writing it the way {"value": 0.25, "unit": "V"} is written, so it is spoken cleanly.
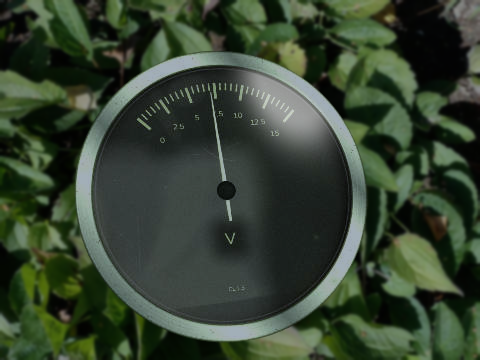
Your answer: {"value": 7, "unit": "V"}
